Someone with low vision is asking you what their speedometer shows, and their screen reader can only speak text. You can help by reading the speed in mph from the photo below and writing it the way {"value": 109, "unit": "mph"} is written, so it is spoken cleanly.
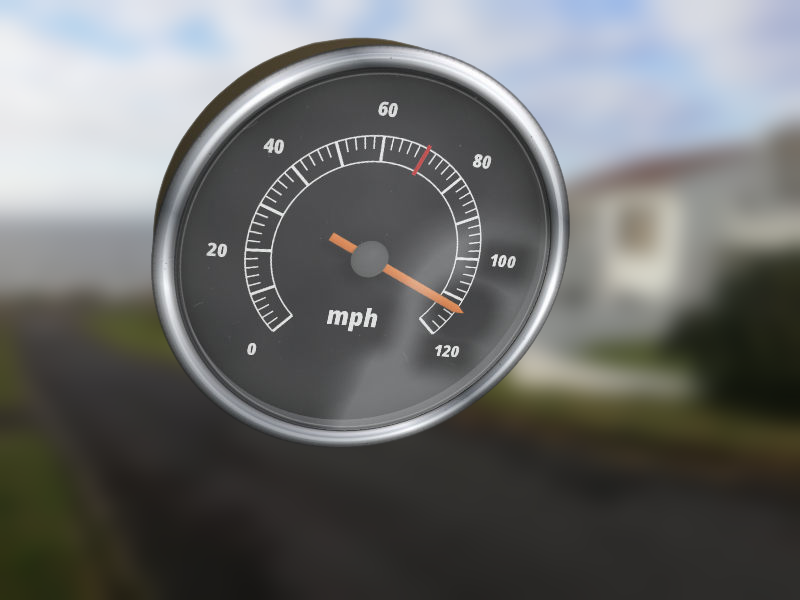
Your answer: {"value": 112, "unit": "mph"}
